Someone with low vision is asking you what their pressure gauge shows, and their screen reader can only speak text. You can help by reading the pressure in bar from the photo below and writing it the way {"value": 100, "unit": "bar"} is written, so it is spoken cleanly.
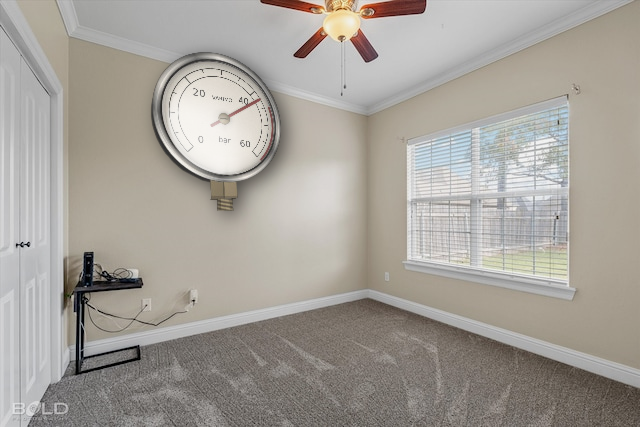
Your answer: {"value": 42.5, "unit": "bar"}
